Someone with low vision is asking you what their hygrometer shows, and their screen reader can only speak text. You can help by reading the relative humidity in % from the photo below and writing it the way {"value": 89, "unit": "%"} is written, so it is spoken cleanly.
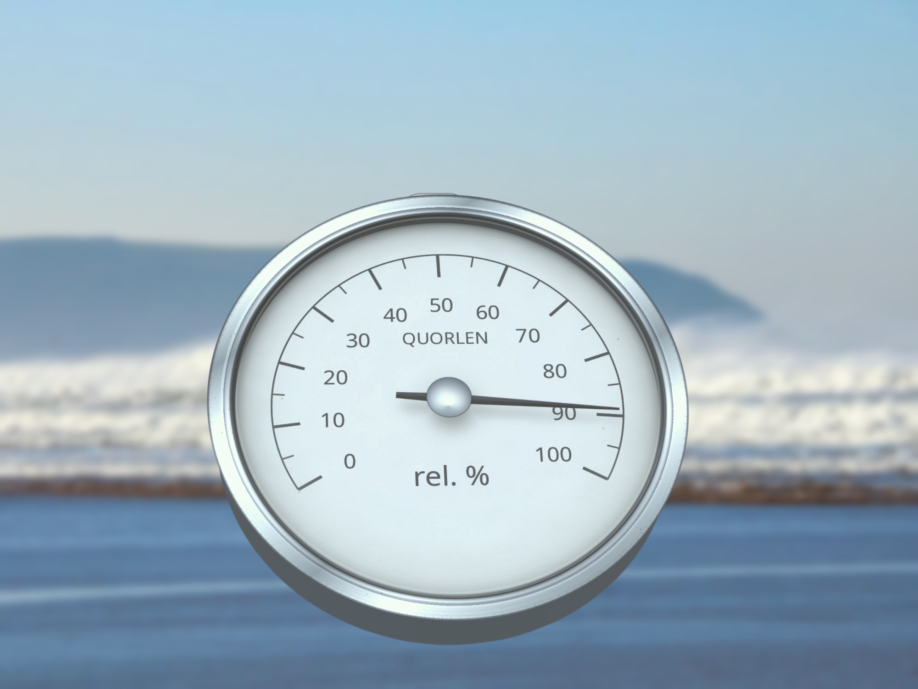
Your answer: {"value": 90, "unit": "%"}
